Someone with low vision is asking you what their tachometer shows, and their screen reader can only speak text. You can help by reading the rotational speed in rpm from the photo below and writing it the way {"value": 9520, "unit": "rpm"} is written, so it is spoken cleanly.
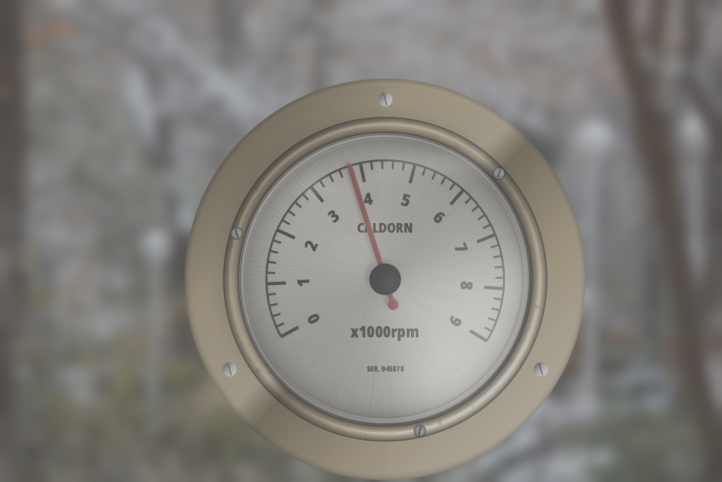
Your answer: {"value": 3800, "unit": "rpm"}
